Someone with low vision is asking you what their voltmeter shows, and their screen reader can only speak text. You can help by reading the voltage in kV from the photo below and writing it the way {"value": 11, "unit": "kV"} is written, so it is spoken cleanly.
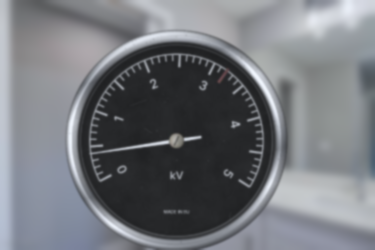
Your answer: {"value": 0.4, "unit": "kV"}
